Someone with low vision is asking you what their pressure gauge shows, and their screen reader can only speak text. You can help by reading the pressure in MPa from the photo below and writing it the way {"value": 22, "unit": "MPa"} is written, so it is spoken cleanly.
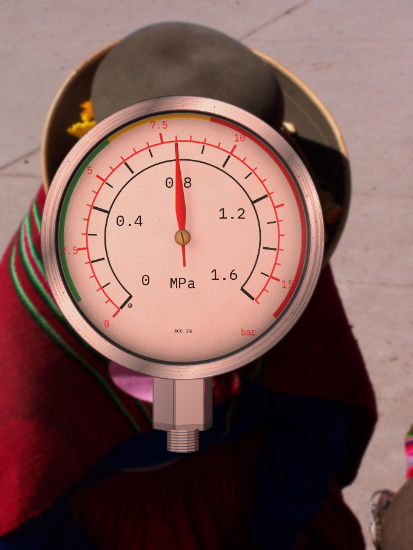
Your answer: {"value": 0.8, "unit": "MPa"}
